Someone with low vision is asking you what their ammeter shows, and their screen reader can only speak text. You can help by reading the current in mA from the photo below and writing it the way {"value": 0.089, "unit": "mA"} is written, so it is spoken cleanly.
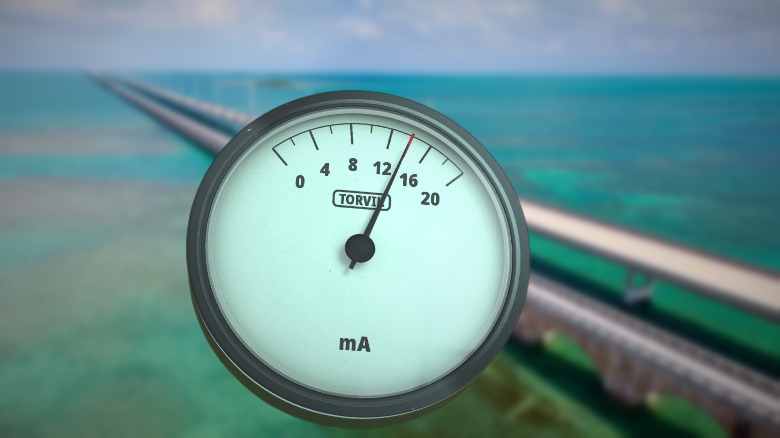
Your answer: {"value": 14, "unit": "mA"}
